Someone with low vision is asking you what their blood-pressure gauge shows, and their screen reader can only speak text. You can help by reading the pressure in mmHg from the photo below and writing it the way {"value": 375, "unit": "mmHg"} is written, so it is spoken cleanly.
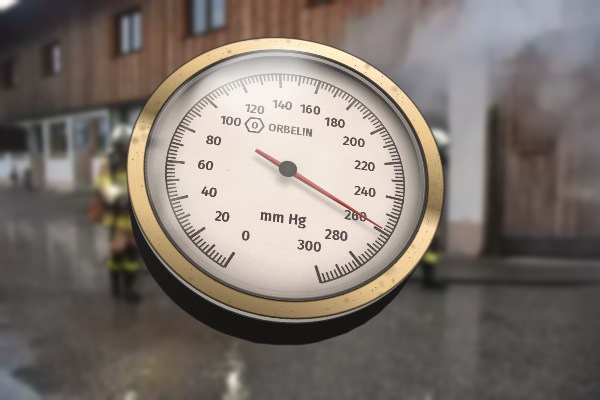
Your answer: {"value": 260, "unit": "mmHg"}
